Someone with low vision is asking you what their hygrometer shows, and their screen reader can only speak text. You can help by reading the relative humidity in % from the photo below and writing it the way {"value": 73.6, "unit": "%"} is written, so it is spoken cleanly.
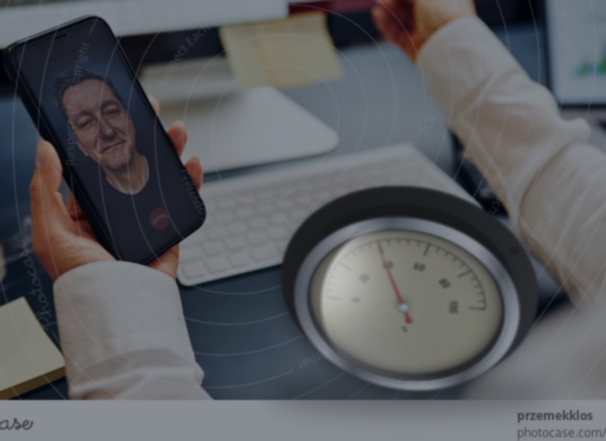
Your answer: {"value": 40, "unit": "%"}
